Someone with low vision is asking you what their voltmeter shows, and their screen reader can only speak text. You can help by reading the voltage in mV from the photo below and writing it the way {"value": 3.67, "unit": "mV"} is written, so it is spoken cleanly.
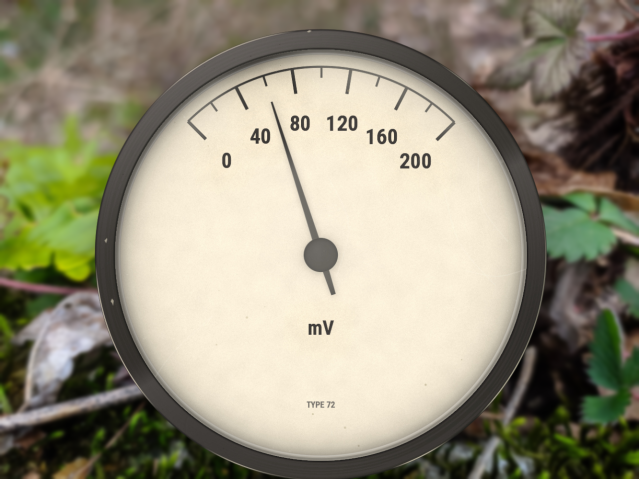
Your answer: {"value": 60, "unit": "mV"}
